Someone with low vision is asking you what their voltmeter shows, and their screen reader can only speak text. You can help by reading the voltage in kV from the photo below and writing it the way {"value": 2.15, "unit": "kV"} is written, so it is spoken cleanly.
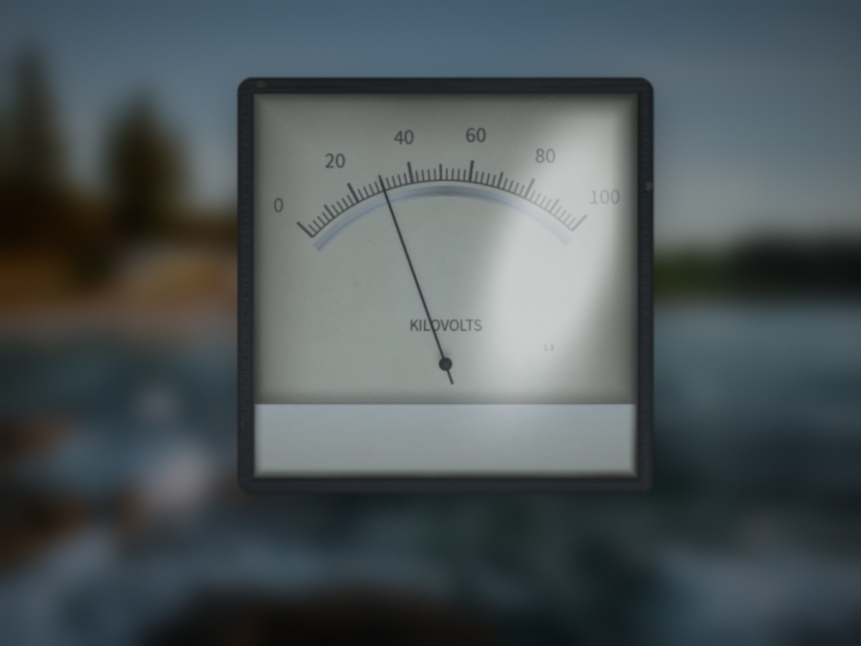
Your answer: {"value": 30, "unit": "kV"}
